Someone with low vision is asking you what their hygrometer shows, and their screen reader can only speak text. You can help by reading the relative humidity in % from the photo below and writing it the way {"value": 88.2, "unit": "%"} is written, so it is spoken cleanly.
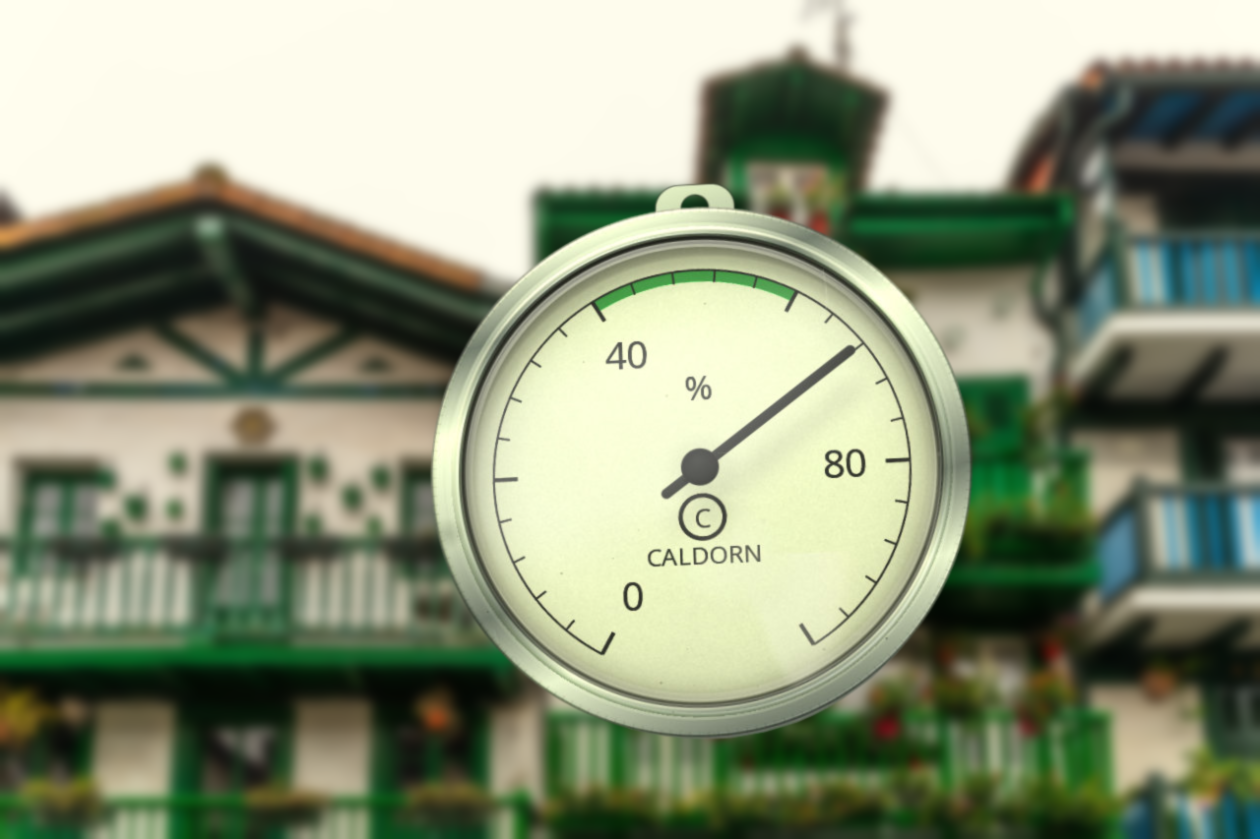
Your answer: {"value": 68, "unit": "%"}
